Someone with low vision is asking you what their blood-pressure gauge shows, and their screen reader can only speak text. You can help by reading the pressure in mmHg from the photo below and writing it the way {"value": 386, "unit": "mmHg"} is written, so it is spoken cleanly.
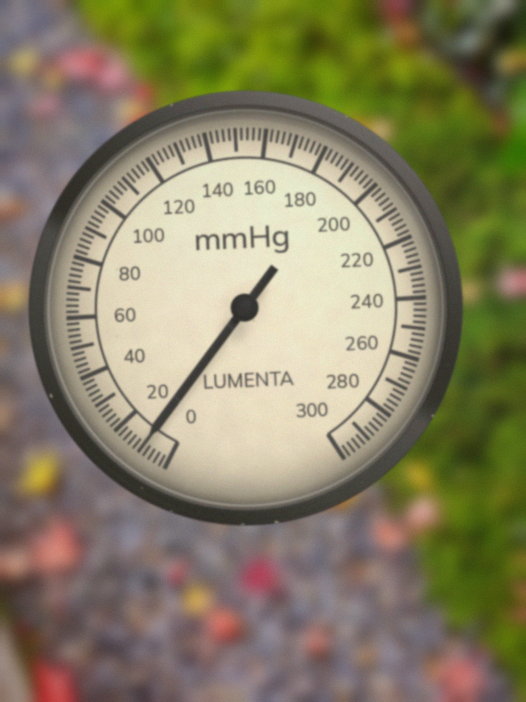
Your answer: {"value": 10, "unit": "mmHg"}
